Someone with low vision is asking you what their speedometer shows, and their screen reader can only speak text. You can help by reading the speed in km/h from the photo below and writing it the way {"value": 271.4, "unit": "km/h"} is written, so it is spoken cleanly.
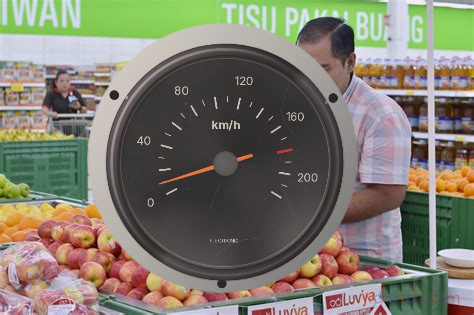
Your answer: {"value": 10, "unit": "km/h"}
